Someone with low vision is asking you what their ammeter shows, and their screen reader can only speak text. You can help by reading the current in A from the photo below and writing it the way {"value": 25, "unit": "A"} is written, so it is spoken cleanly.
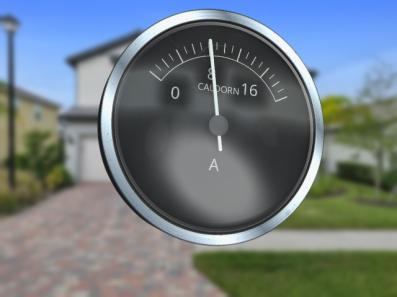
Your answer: {"value": 8, "unit": "A"}
